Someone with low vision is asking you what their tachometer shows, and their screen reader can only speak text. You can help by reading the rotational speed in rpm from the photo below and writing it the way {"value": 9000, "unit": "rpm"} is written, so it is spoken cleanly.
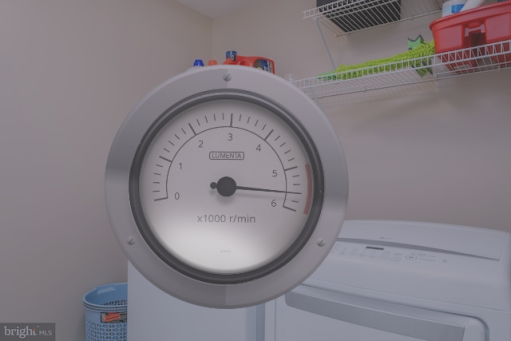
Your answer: {"value": 5600, "unit": "rpm"}
